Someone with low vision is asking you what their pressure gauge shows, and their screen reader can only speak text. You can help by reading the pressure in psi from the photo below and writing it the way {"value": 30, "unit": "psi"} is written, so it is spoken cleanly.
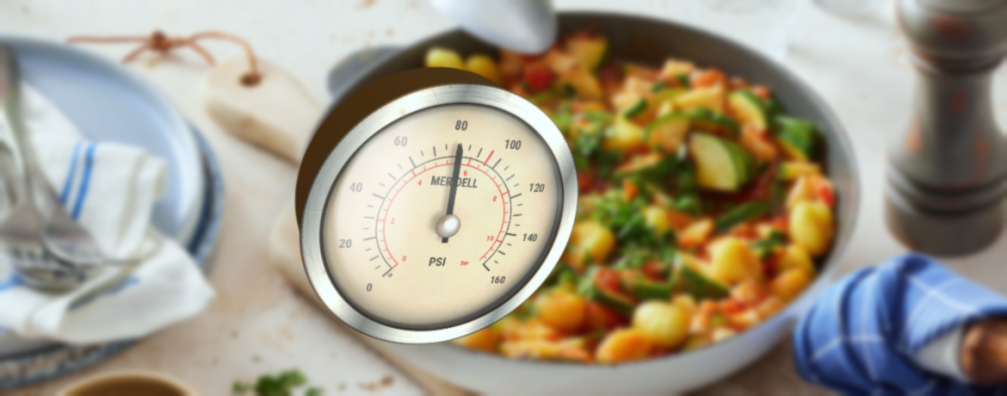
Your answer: {"value": 80, "unit": "psi"}
